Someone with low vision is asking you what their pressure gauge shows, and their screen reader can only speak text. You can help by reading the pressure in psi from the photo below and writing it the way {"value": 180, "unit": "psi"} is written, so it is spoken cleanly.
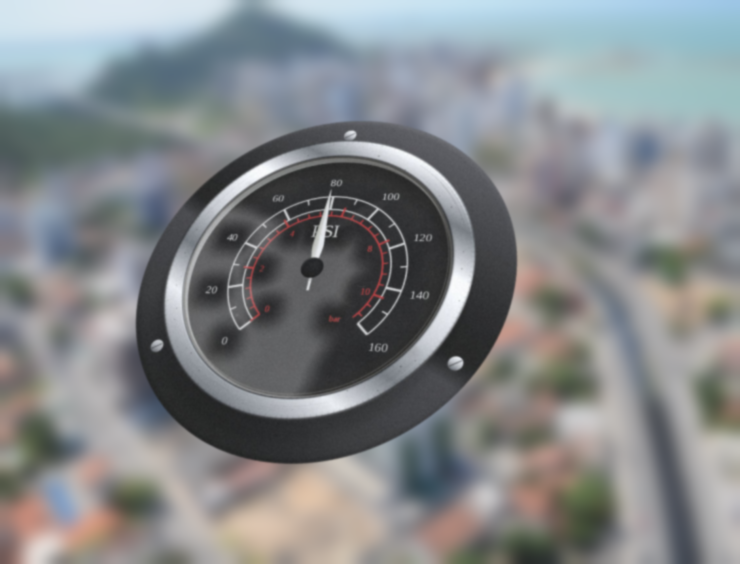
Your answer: {"value": 80, "unit": "psi"}
